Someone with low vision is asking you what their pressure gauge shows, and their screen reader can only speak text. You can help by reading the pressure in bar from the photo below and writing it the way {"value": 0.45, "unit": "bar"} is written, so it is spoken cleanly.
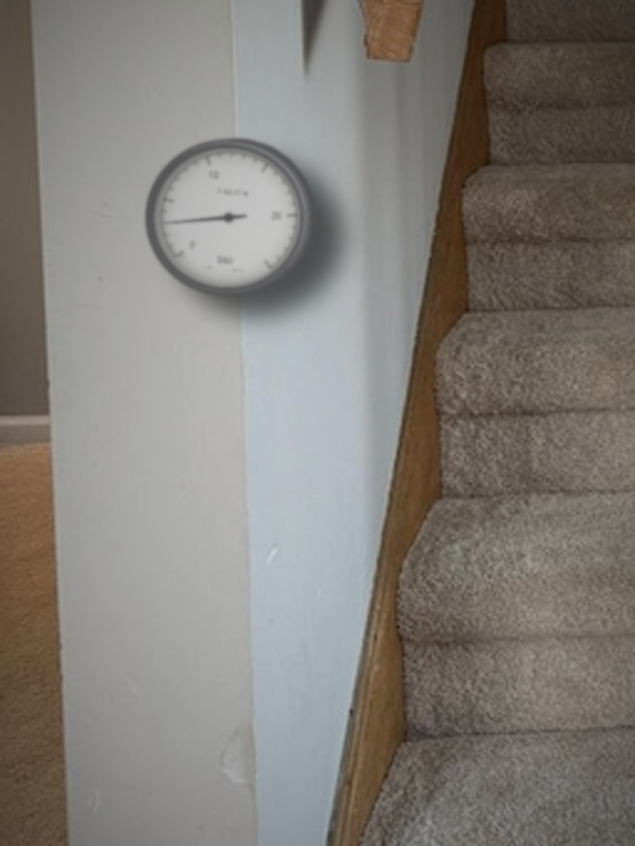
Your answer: {"value": 3, "unit": "bar"}
